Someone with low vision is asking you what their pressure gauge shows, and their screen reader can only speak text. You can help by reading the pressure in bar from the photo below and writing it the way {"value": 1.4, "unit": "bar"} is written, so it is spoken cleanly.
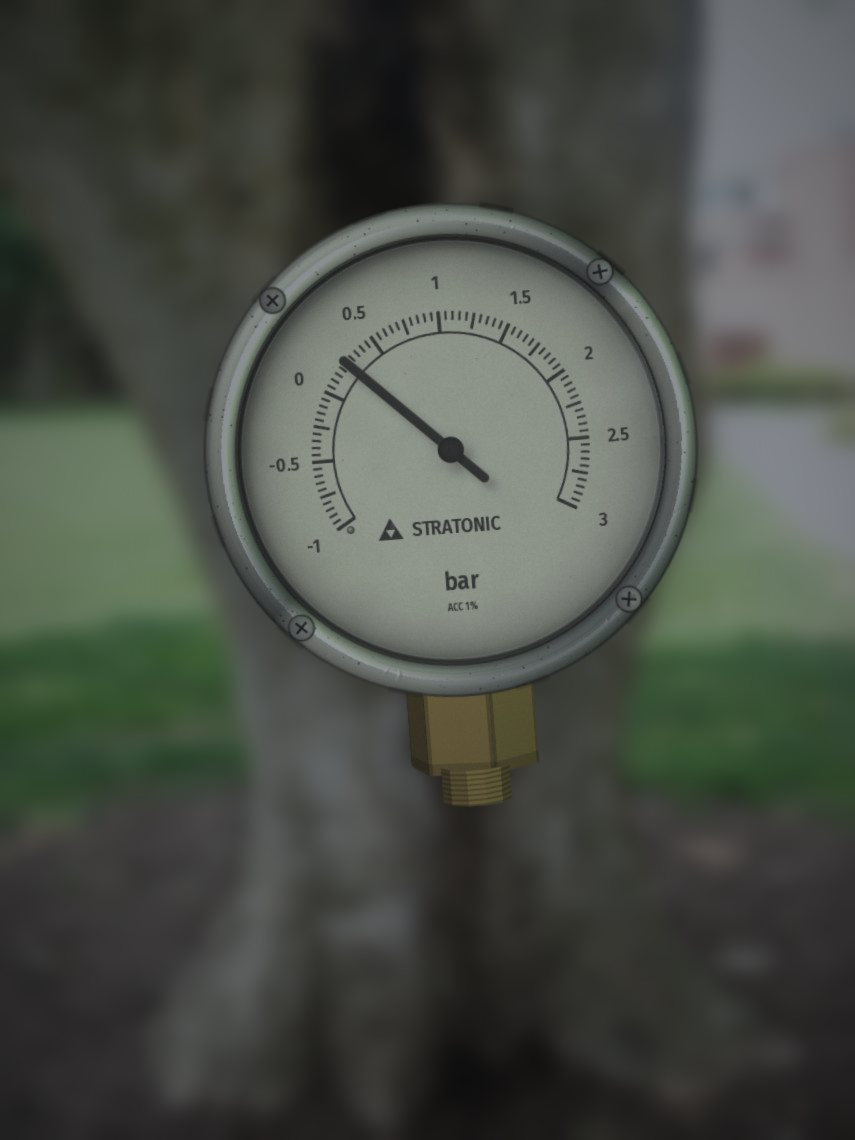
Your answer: {"value": 0.25, "unit": "bar"}
